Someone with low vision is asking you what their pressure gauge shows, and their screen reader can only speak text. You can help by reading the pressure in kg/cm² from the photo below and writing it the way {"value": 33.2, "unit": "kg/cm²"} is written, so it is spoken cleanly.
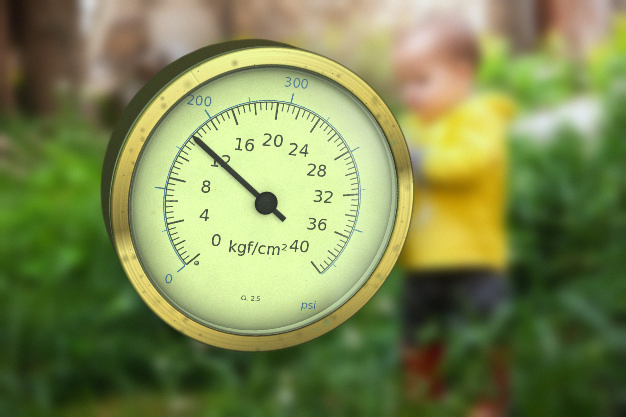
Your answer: {"value": 12, "unit": "kg/cm²"}
